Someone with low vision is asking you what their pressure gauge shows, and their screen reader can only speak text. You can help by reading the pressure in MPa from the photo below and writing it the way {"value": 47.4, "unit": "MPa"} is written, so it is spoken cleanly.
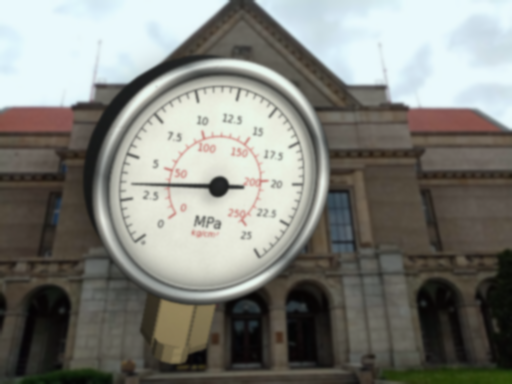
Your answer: {"value": 3.5, "unit": "MPa"}
